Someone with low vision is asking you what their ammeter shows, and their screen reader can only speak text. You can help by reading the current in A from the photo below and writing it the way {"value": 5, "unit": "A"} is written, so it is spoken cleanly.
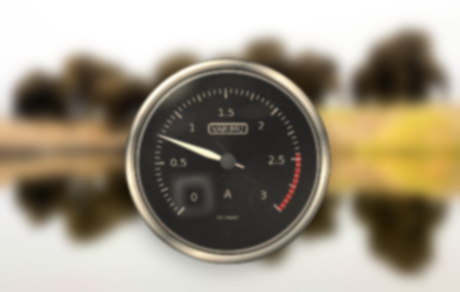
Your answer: {"value": 0.75, "unit": "A"}
